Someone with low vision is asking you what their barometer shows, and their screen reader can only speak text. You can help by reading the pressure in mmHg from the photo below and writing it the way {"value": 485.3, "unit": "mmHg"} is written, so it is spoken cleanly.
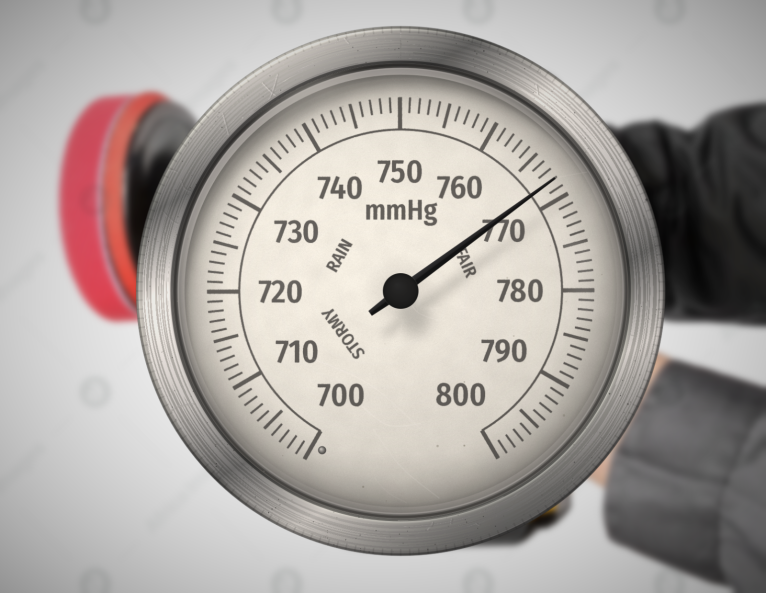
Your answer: {"value": 768, "unit": "mmHg"}
